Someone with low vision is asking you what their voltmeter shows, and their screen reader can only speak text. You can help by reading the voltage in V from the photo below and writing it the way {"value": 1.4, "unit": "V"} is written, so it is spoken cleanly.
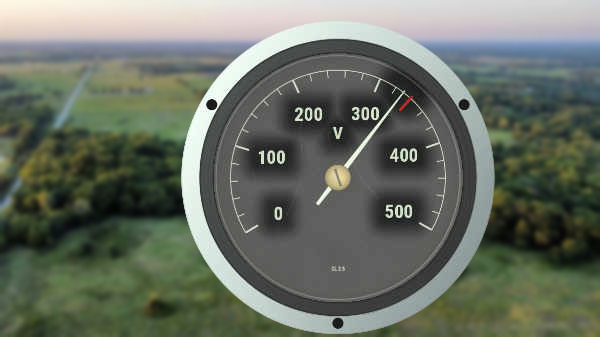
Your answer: {"value": 330, "unit": "V"}
